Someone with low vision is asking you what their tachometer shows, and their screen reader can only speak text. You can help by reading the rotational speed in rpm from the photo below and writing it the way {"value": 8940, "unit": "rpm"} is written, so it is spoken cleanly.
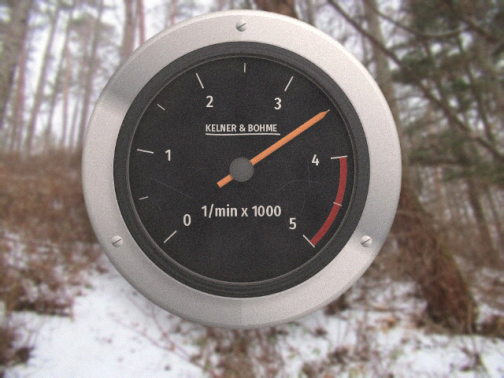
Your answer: {"value": 3500, "unit": "rpm"}
